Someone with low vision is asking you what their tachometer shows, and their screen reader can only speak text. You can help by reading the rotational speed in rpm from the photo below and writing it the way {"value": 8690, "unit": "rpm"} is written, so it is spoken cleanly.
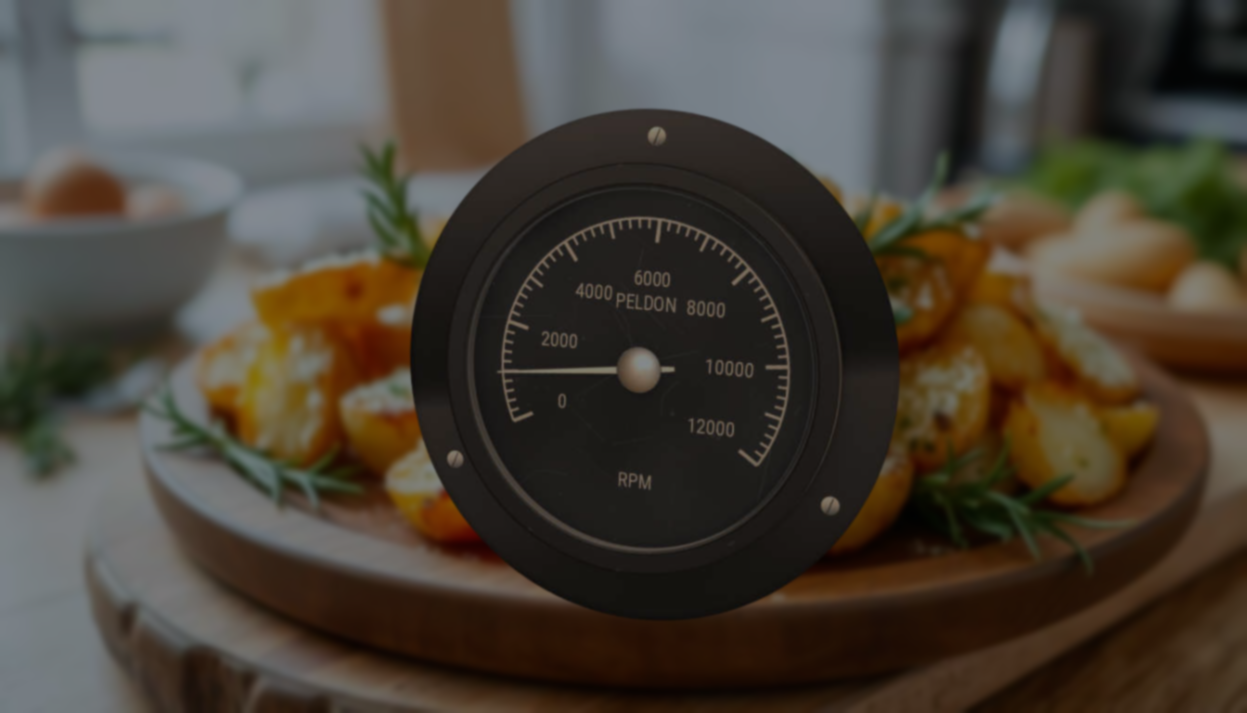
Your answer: {"value": 1000, "unit": "rpm"}
